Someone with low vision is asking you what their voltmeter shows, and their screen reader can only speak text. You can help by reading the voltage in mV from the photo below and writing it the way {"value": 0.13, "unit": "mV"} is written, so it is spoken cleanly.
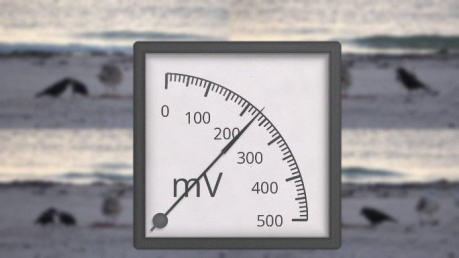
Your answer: {"value": 230, "unit": "mV"}
